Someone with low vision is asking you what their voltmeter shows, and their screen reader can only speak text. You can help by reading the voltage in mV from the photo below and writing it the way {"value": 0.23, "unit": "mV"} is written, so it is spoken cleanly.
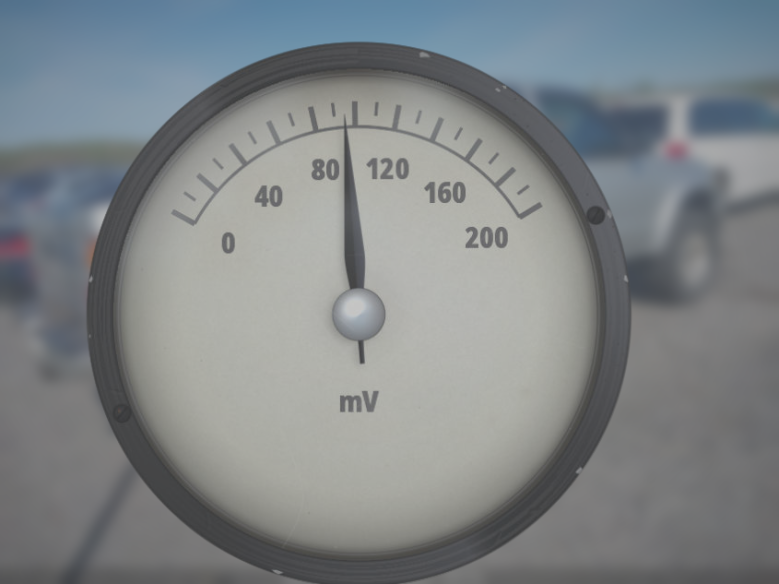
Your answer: {"value": 95, "unit": "mV"}
